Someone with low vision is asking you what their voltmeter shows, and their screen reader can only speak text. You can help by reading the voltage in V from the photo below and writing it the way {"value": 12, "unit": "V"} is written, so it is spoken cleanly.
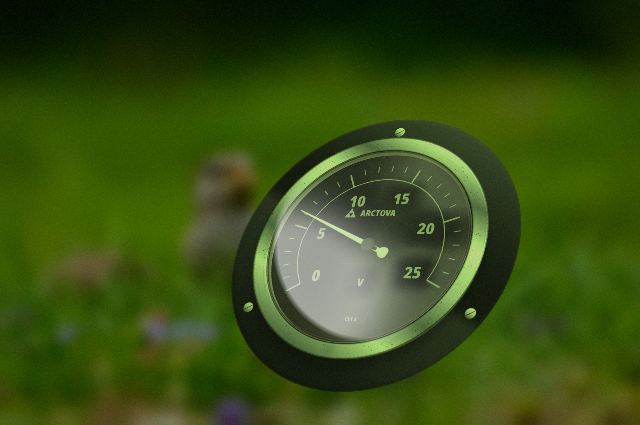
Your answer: {"value": 6, "unit": "V"}
